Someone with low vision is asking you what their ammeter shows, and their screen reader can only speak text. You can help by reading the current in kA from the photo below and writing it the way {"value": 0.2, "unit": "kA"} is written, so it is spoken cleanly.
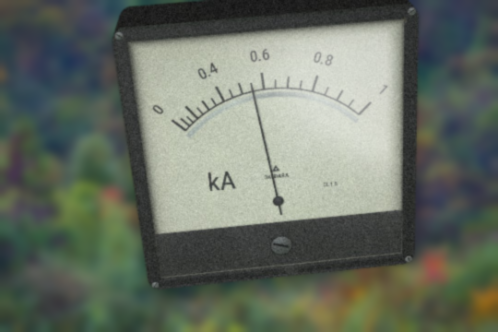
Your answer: {"value": 0.55, "unit": "kA"}
